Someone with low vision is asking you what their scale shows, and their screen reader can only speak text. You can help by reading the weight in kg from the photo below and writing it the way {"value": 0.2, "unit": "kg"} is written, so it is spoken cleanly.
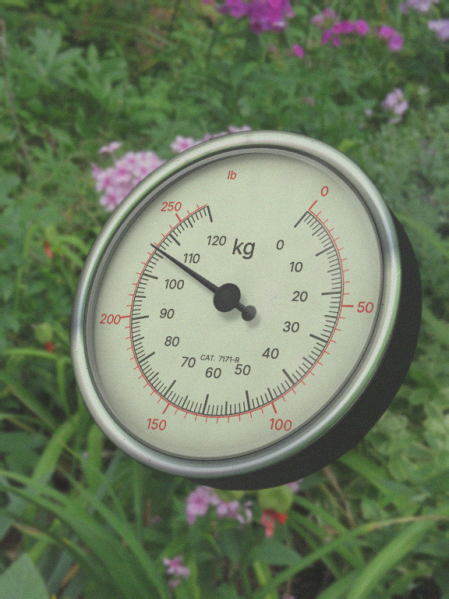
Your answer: {"value": 106, "unit": "kg"}
